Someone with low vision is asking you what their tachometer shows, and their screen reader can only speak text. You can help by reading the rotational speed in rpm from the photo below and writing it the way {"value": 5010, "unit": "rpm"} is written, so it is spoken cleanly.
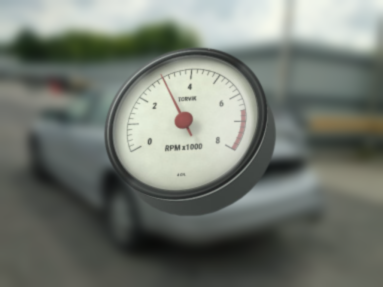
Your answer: {"value": 3000, "unit": "rpm"}
